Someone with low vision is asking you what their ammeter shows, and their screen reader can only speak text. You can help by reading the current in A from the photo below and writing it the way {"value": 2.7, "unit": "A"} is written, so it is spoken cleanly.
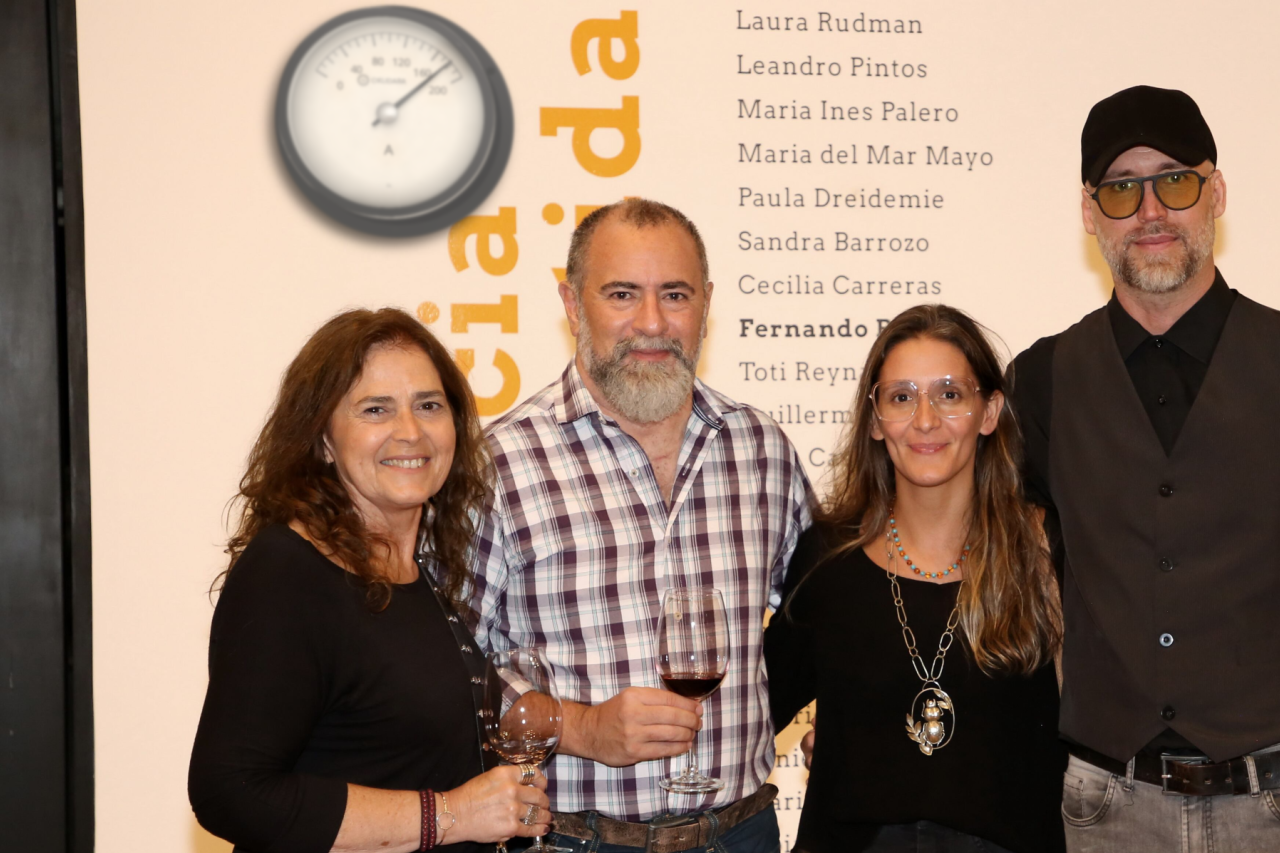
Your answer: {"value": 180, "unit": "A"}
